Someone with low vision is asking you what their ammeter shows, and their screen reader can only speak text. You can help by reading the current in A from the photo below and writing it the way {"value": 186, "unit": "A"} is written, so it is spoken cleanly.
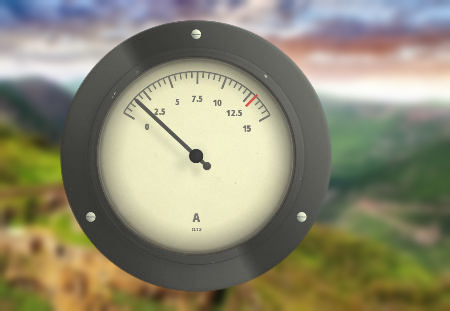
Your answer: {"value": 1.5, "unit": "A"}
